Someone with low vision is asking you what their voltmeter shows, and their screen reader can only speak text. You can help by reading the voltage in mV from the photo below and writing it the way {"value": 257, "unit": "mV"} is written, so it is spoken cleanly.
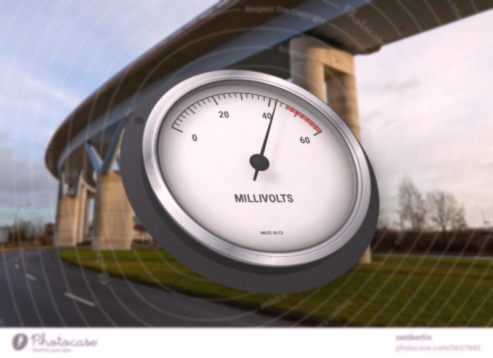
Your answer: {"value": 42, "unit": "mV"}
